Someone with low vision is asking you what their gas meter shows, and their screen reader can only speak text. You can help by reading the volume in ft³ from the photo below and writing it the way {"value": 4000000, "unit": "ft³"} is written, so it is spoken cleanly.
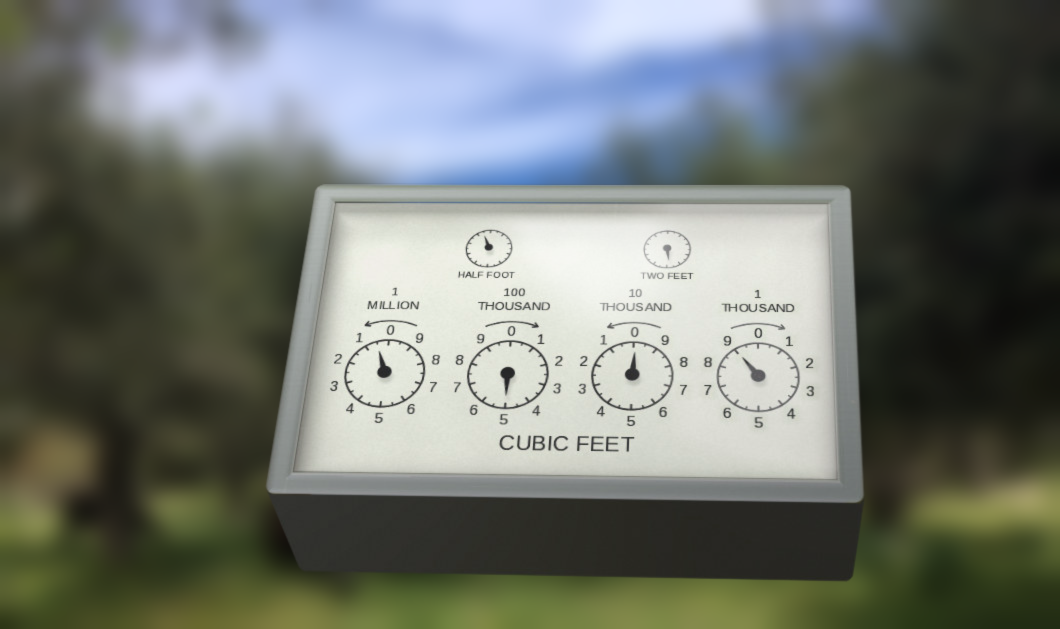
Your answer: {"value": 49900, "unit": "ft³"}
